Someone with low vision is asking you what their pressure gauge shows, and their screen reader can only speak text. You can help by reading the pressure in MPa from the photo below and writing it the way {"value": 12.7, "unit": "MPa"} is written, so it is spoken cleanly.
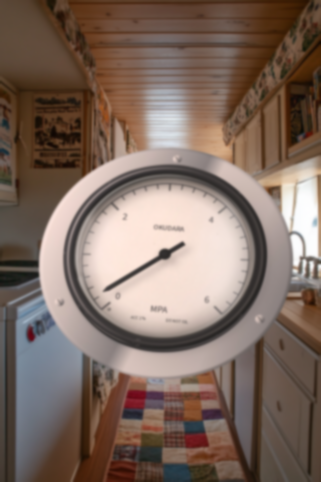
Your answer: {"value": 0.2, "unit": "MPa"}
